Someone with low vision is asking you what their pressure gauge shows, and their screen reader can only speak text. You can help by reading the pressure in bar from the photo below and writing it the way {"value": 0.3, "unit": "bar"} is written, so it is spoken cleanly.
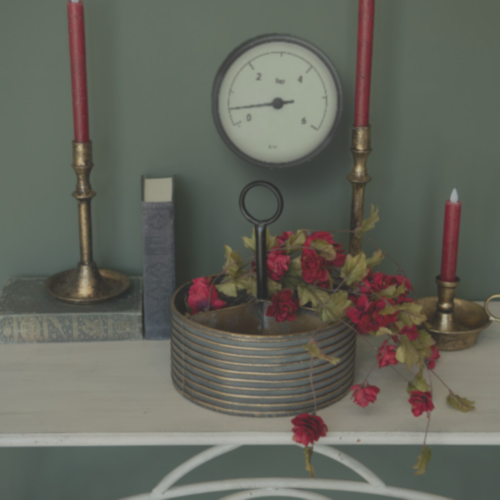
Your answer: {"value": 0.5, "unit": "bar"}
